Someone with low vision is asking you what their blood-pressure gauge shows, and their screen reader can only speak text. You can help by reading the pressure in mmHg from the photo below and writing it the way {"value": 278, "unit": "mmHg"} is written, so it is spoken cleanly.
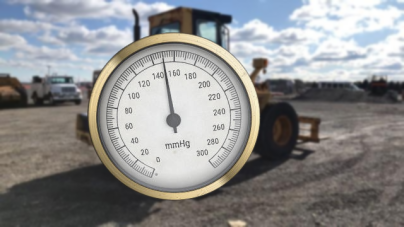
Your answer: {"value": 150, "unit": "mmHg"}
